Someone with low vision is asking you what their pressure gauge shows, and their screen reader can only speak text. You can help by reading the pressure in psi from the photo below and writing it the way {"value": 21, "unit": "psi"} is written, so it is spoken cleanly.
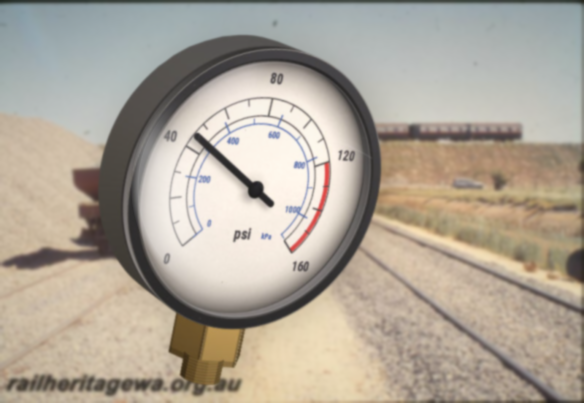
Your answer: {"value": 45, "unit": "psi"}
